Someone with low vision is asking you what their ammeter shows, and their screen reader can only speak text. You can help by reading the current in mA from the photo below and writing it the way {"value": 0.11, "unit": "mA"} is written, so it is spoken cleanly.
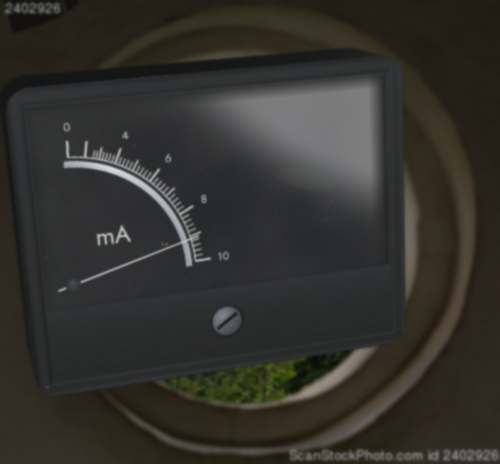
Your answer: {"value": 9, "unit": "mA"}
